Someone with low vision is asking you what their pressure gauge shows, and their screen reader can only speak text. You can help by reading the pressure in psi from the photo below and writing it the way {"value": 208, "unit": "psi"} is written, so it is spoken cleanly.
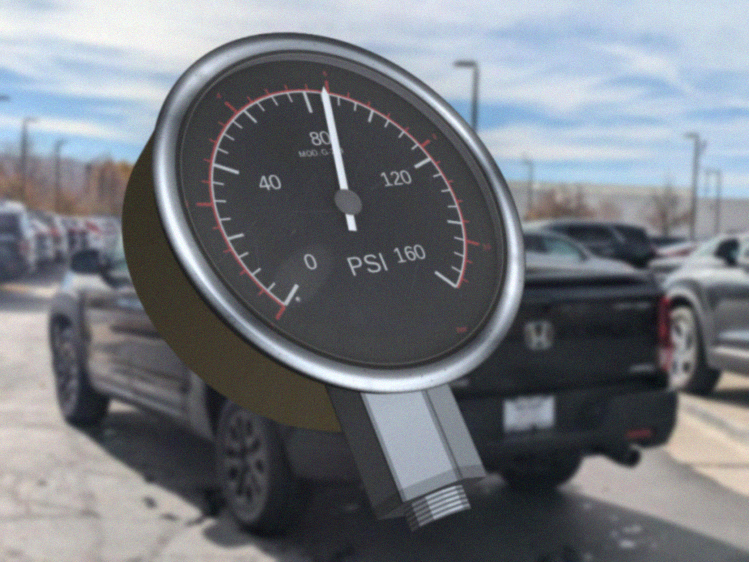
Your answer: {"value": 85, "unit": "psi"}
